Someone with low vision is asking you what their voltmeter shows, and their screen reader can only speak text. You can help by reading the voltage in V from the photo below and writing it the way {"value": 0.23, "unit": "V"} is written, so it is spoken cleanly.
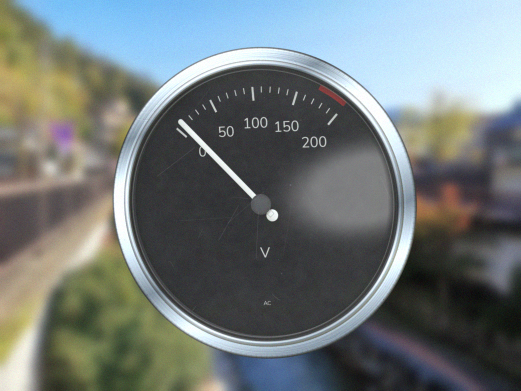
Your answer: {"value": 10, "unit": "V"}
